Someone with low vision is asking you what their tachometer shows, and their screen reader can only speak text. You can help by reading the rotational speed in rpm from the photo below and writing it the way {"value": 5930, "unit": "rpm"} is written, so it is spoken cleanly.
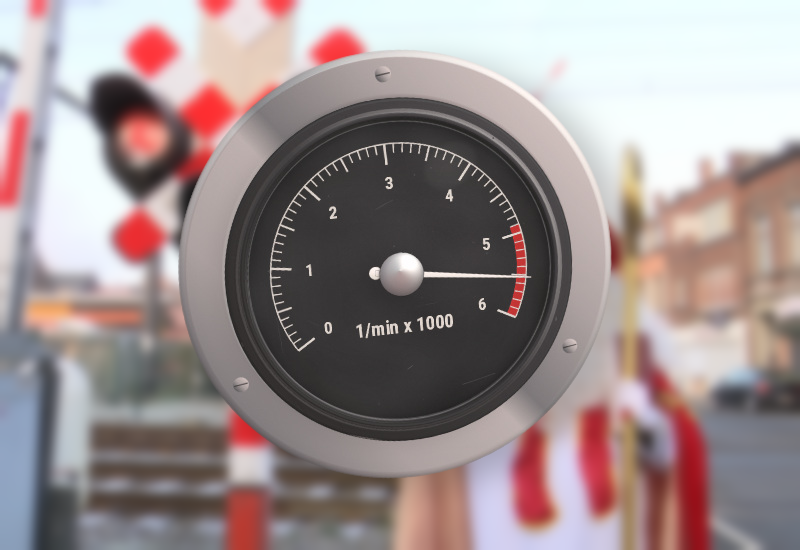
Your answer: {"value": 5500, "unit": "rpm"}
